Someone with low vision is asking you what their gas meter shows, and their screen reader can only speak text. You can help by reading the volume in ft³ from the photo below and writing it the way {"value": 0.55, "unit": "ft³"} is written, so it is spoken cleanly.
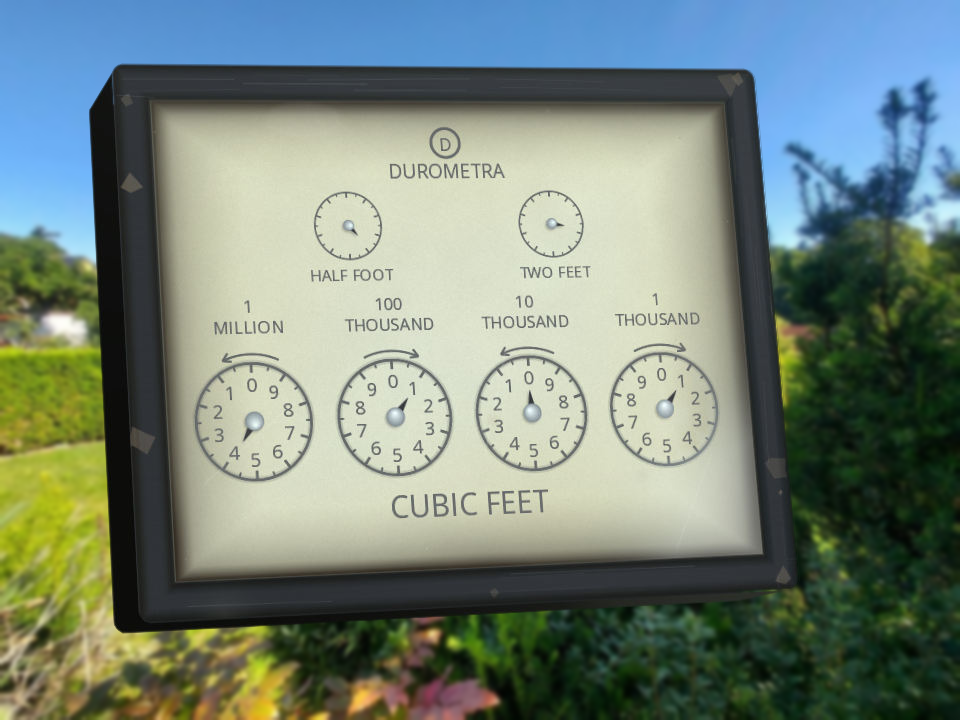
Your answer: {"value": 410100, "unit": "ft³"}
